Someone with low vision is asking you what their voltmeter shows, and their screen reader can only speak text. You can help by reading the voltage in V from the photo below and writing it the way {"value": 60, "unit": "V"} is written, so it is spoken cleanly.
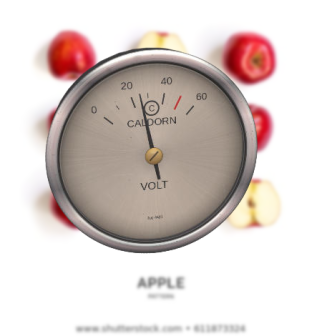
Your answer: {"value": 25, "unit": "V"}
